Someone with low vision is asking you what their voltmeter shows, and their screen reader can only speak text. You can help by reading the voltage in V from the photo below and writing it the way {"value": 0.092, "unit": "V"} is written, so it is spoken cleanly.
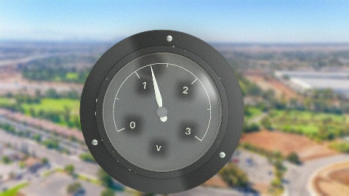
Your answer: {"value": 1.25, "unit": "V"}
